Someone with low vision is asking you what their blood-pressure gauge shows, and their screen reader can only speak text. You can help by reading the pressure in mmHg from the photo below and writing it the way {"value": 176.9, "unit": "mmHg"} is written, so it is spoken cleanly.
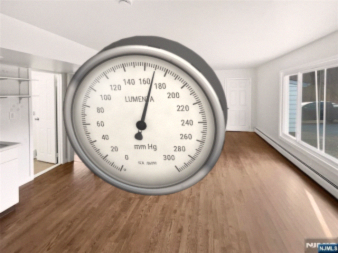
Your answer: {"value": 170, "unit": "mmHg"}
